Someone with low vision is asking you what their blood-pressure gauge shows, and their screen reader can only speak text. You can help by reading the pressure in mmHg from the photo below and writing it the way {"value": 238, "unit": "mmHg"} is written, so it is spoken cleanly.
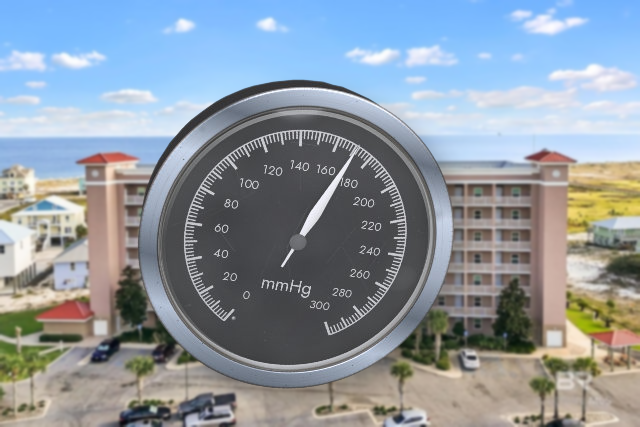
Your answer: {"value": 170, "unit": "mmHg"}
